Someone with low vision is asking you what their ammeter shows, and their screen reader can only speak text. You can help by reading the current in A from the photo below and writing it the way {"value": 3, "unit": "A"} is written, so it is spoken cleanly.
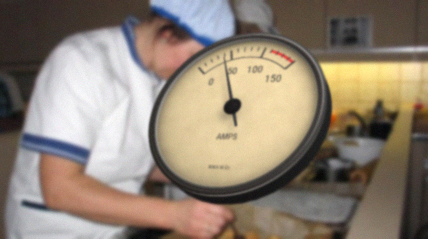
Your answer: {"value": 40, "unit": "A"}
